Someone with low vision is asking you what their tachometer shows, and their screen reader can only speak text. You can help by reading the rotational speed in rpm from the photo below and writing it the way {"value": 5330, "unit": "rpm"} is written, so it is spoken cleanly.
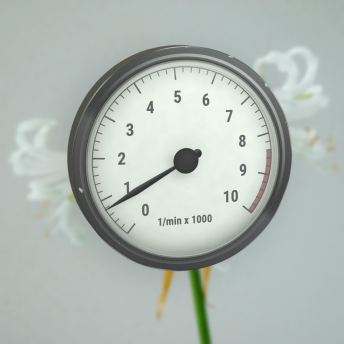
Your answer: {"value": 800, "unit": "rpm"}
